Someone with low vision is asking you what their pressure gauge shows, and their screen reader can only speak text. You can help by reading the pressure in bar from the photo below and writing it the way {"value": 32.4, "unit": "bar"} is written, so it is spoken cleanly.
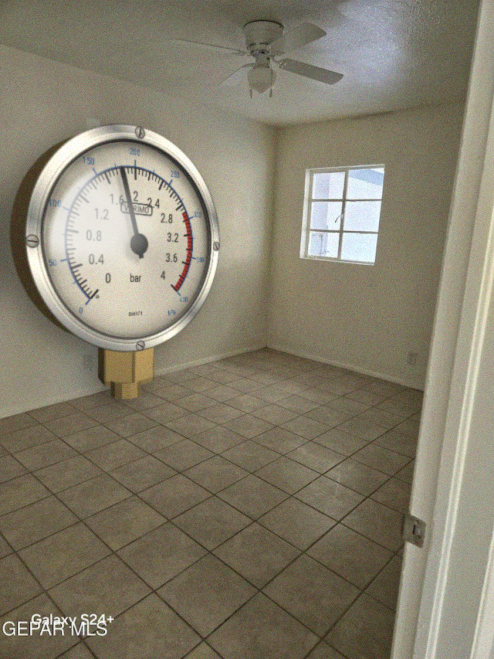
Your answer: {"value": 1.8, "unit": "bar"}
